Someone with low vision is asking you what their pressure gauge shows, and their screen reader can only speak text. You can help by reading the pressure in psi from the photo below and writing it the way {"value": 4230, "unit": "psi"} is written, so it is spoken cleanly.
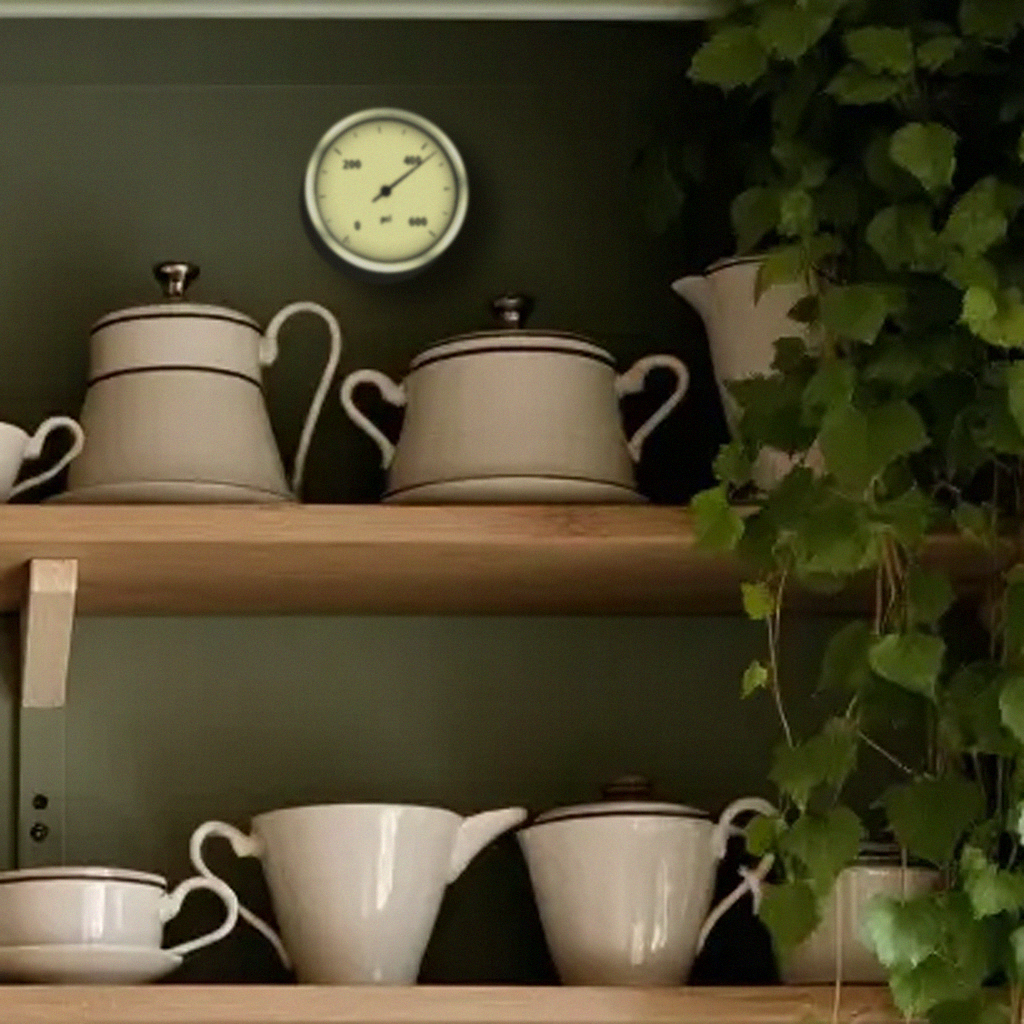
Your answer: {"value": 425, "unit": "psi"}
